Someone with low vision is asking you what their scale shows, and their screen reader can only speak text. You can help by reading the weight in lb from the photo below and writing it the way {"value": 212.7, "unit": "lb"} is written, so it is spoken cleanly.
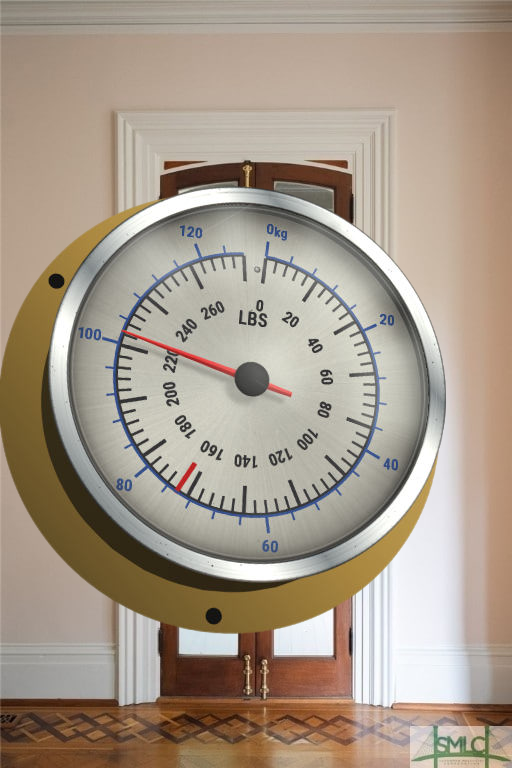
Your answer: {"value": 224, "unit": "lb"}
